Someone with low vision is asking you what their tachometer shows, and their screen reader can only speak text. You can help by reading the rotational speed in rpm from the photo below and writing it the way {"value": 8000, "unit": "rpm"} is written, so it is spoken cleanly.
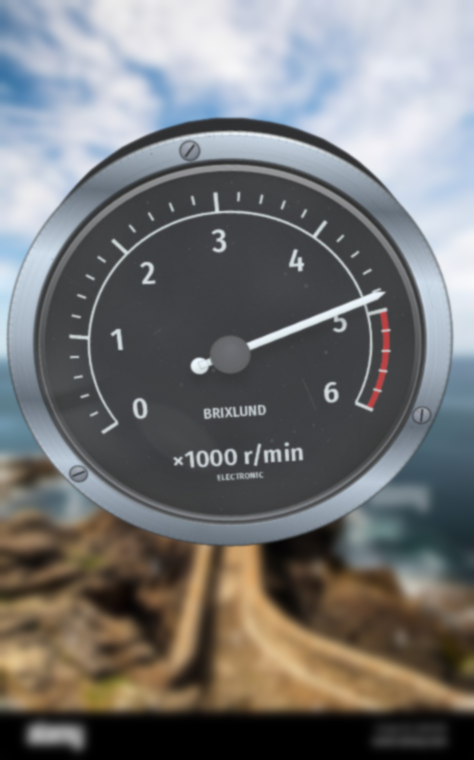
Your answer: {"value": 4800, "unit": "rpm"}
